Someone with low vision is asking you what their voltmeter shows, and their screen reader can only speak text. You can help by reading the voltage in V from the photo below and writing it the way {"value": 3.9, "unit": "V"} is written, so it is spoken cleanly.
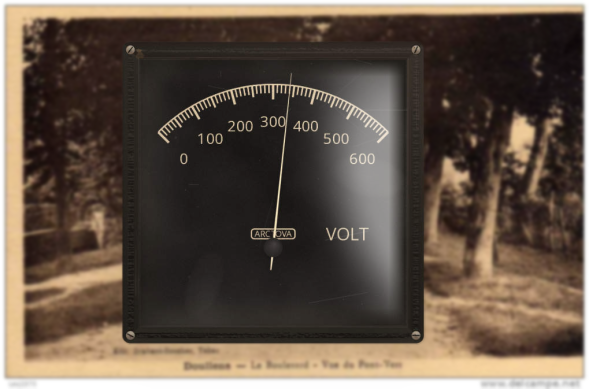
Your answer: {"value": 340, "unit": "V"}
